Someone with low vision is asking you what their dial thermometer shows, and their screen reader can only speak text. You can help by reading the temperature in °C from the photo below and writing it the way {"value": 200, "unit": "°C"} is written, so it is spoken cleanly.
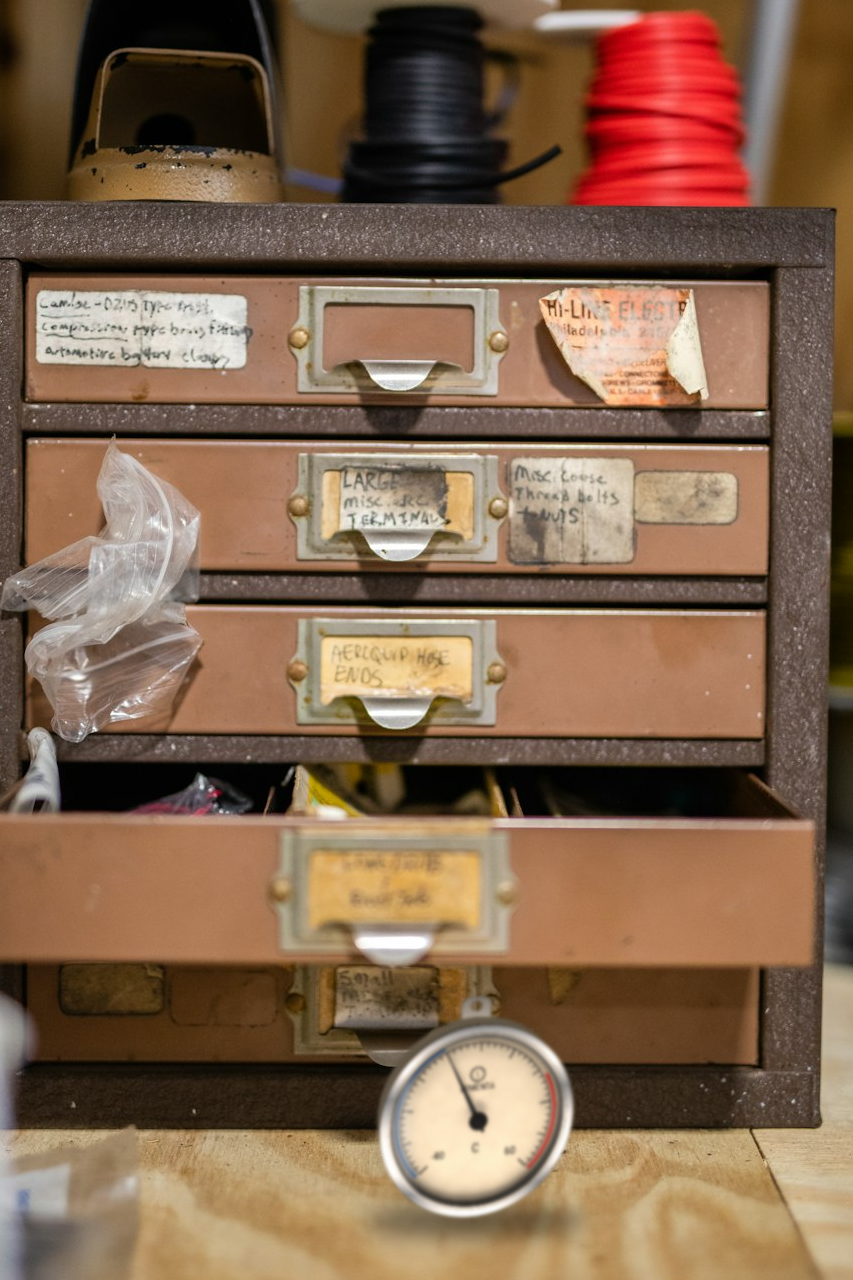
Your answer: {"value": 0, "unit": "°C"}
